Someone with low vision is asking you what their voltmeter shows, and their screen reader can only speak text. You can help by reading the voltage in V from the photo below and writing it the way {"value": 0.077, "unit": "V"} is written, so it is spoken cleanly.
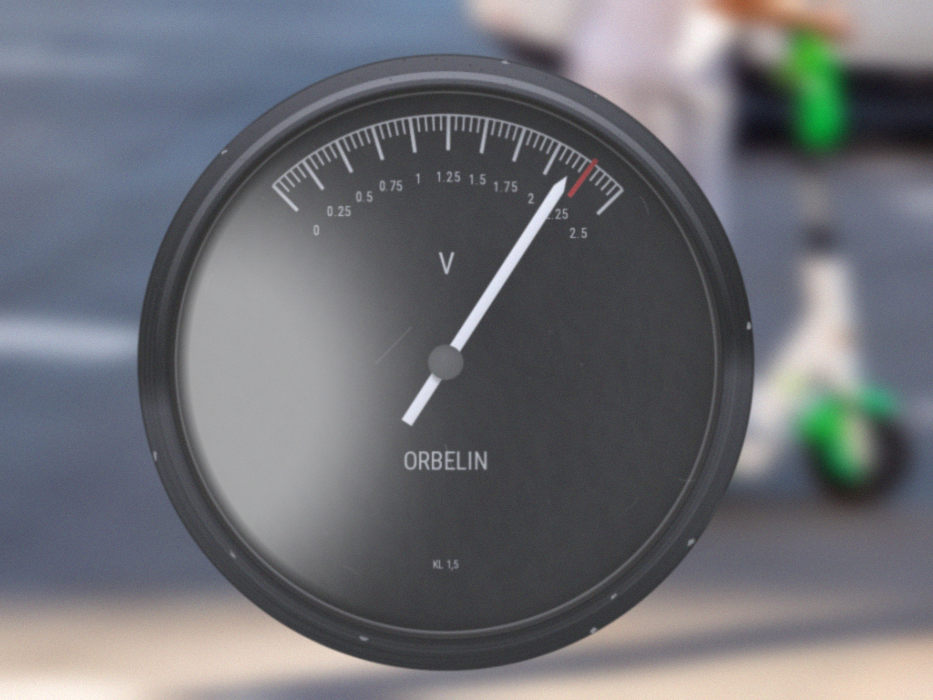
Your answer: {"value": 2.15, "unit": "V"}
